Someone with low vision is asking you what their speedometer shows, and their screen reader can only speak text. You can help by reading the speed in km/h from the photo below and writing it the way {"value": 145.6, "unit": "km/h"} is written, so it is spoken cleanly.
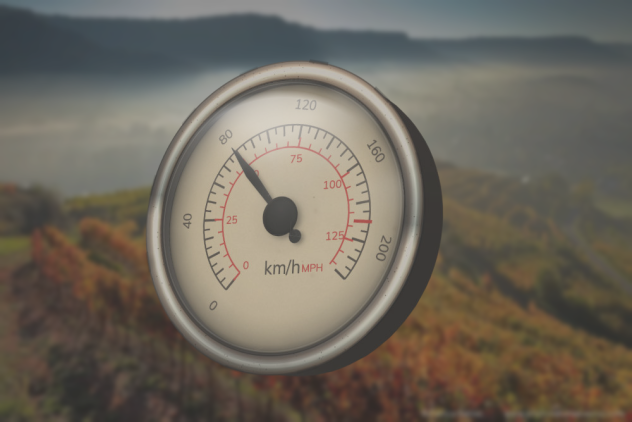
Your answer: {"value": 80, "unit": "km/h"}
